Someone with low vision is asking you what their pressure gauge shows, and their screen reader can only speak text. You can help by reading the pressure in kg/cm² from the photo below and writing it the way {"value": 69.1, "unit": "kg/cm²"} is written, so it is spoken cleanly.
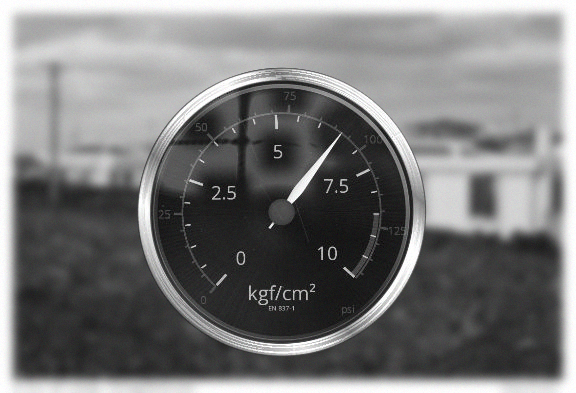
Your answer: {"value": 6.5, "unit": "kg/cm²"}
